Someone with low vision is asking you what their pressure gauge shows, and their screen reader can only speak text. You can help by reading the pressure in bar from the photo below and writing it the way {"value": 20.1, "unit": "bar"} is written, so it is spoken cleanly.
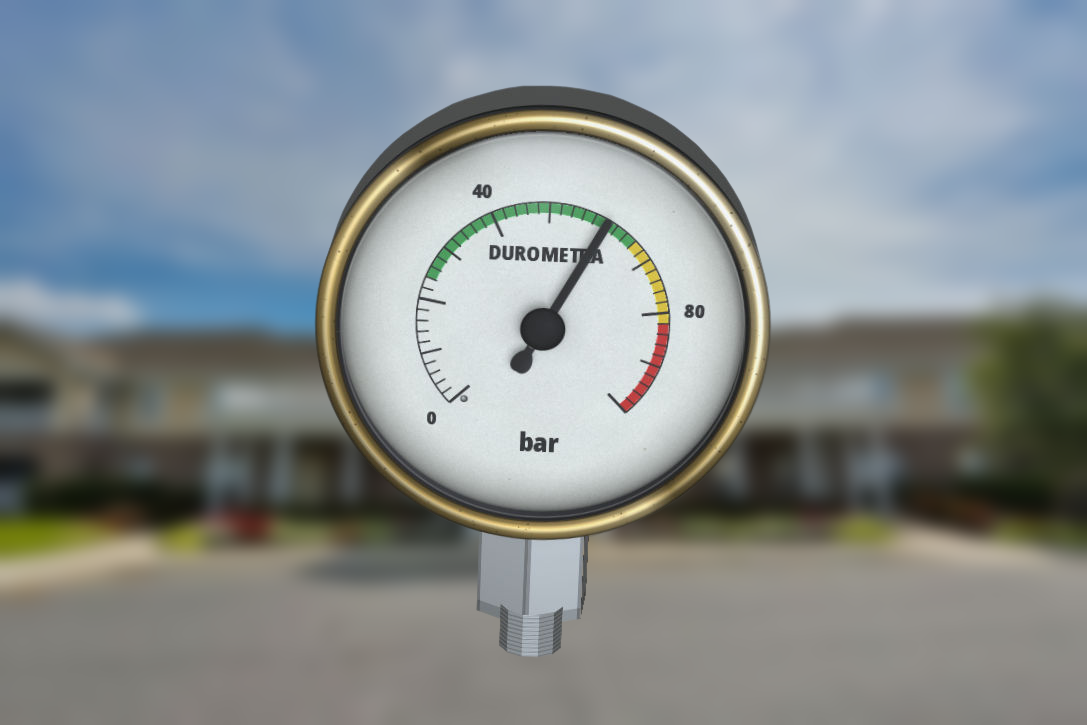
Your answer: {"value": 60, "unit": "bar"}
